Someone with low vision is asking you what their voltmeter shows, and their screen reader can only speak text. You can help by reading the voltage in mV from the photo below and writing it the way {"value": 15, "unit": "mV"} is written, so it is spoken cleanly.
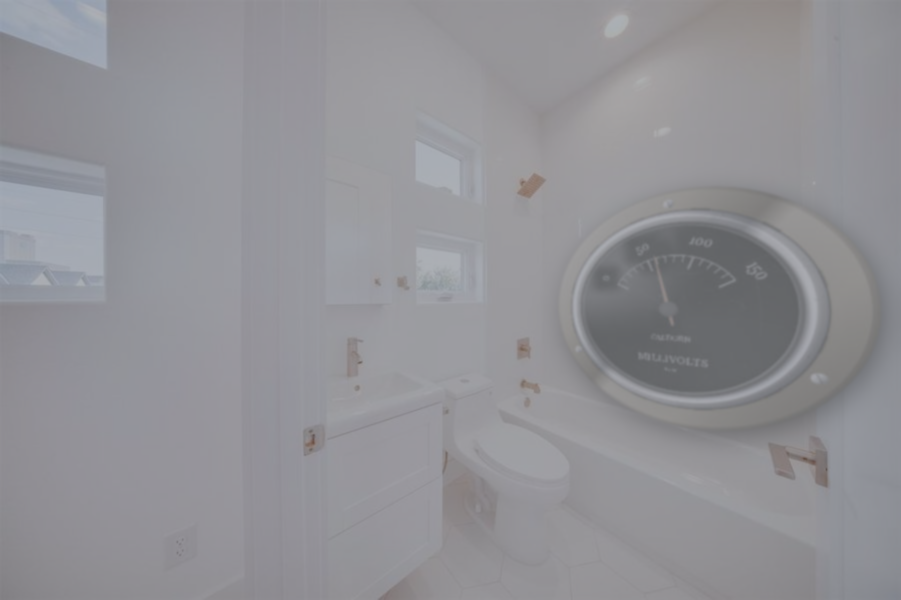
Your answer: {"value": 60, "unit": "mV"}
